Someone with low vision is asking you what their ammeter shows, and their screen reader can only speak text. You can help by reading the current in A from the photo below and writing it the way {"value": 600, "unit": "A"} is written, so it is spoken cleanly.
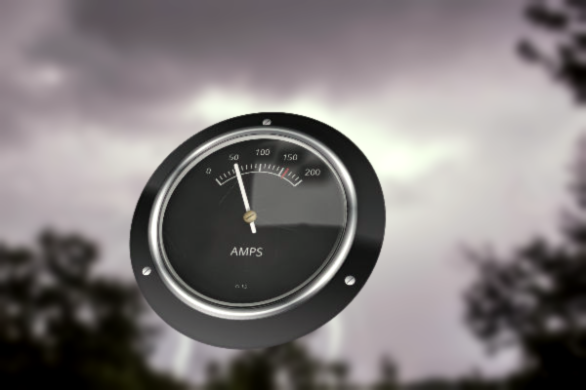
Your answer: {"value": 50, "unit": "A"}
